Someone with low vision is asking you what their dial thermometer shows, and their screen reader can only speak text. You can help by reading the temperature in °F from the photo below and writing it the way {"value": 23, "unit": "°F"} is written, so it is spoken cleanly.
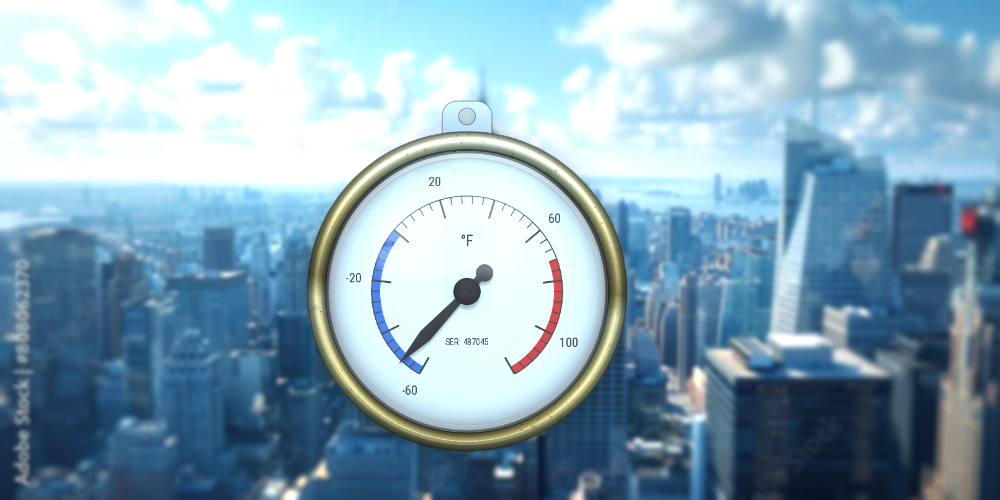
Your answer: {"value": -52, "unit": "°F"}
